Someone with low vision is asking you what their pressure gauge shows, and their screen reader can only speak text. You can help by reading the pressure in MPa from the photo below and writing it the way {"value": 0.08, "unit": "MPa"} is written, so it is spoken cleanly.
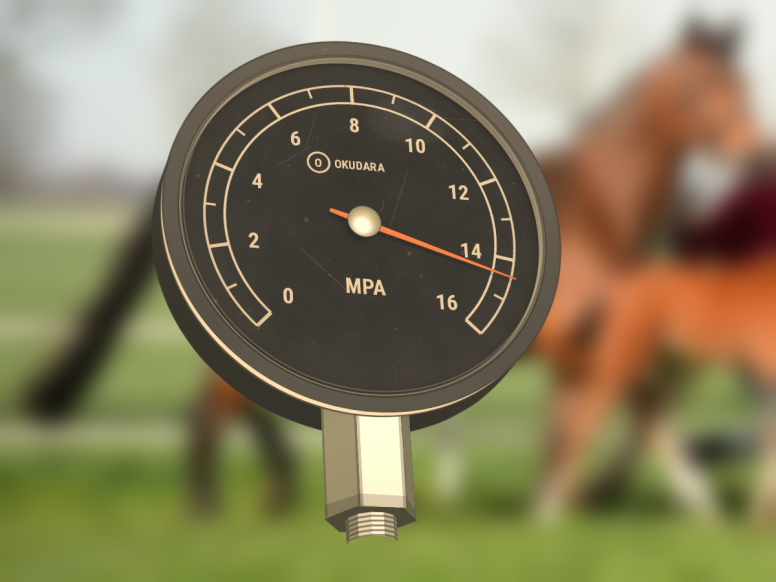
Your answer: {"value": 14.5, "unit": "MPa"}
